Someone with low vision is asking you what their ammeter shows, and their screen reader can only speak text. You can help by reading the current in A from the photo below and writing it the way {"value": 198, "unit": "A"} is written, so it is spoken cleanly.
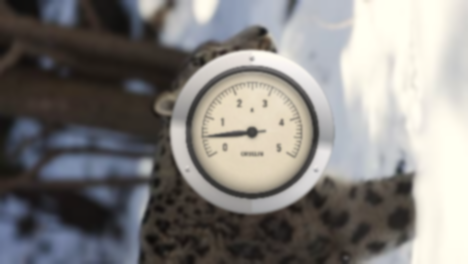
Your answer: {"value": 0.5, "unit": "A"}
